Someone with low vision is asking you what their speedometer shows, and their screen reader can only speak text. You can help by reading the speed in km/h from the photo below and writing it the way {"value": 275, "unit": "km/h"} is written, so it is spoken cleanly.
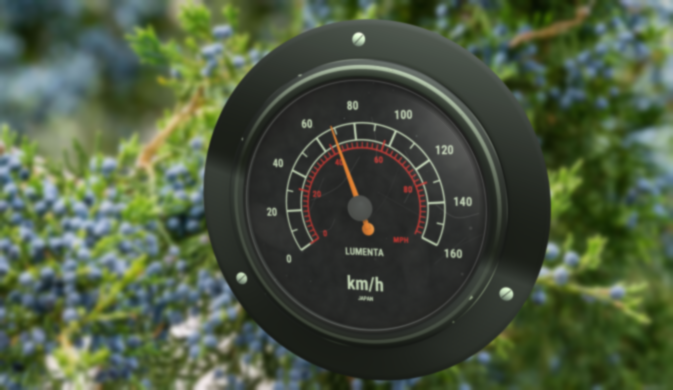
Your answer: {"value": 70, "unit": "km/h"}
